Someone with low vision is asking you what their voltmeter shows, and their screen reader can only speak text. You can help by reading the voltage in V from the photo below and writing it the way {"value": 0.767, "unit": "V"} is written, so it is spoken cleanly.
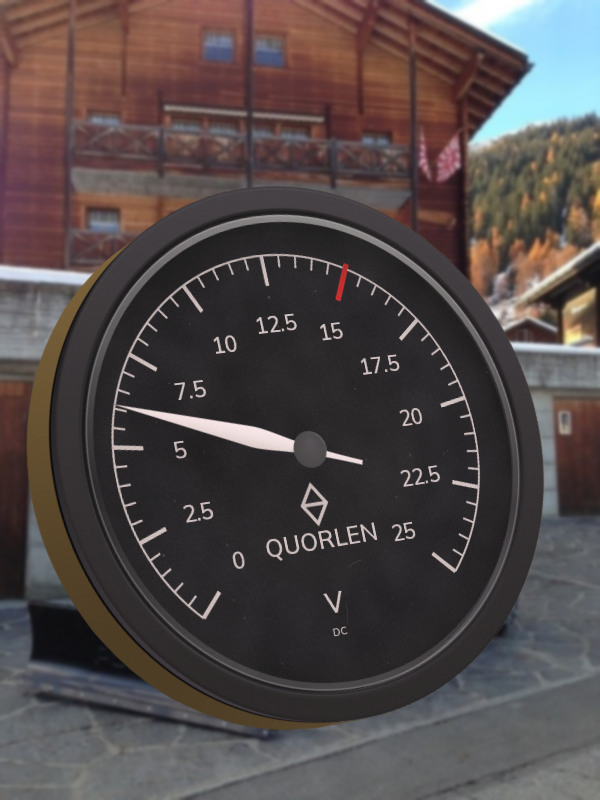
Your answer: {"value": 6, "unit": "V"}
